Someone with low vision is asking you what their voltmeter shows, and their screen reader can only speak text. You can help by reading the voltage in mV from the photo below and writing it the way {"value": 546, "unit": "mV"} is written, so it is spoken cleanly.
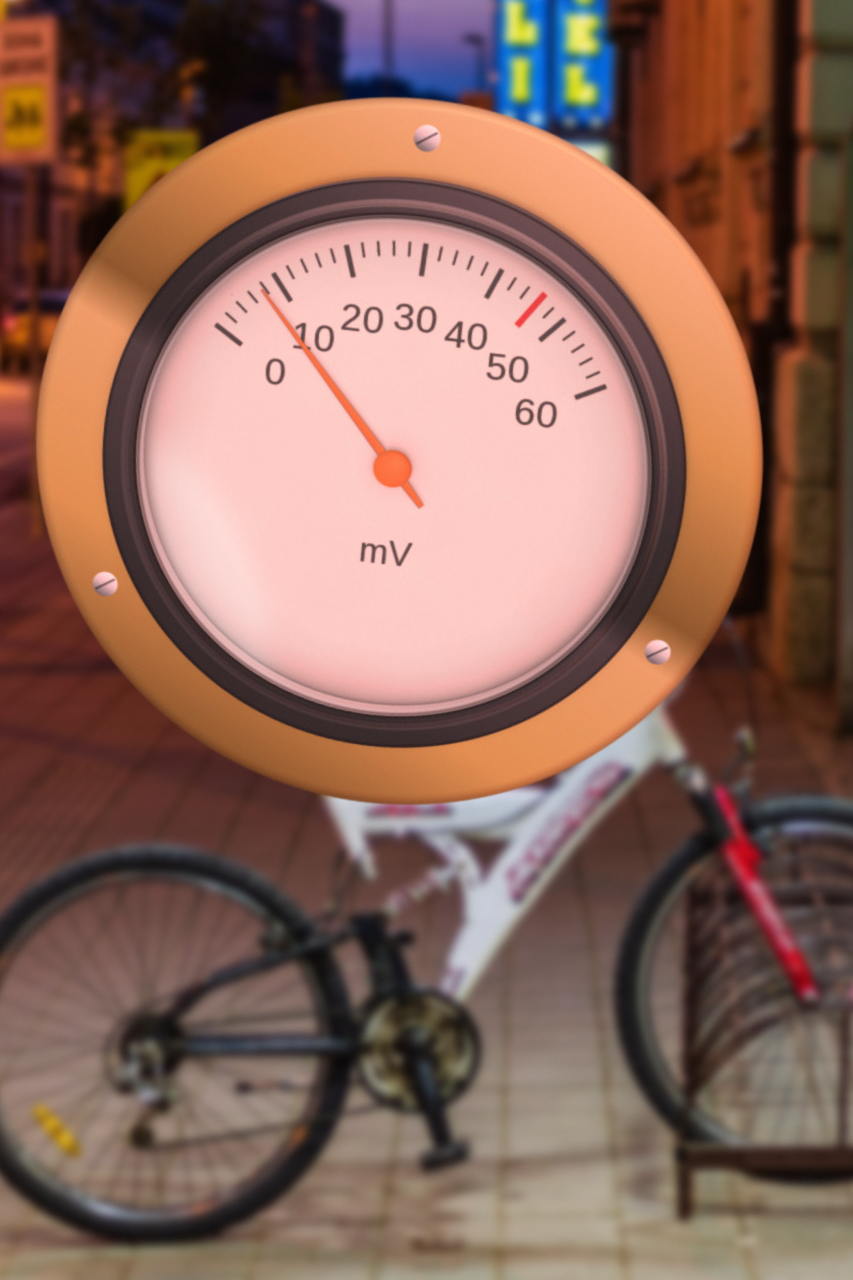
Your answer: {"value": 8, "unit": "mV"}
